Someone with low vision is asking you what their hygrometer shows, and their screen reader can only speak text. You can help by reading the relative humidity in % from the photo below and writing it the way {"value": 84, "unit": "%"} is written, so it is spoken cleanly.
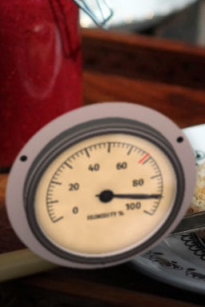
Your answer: {"value": 90, "unit": "%"}
